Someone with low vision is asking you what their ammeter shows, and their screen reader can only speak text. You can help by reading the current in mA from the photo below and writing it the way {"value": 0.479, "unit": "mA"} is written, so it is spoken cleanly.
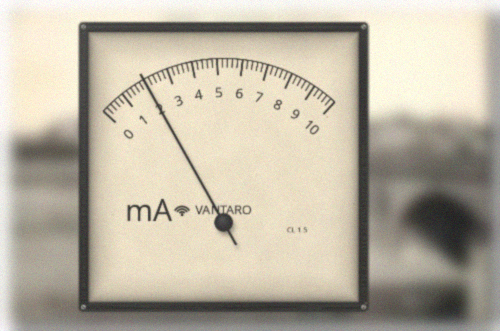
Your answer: {"value": 2, "unit": "mA"}
